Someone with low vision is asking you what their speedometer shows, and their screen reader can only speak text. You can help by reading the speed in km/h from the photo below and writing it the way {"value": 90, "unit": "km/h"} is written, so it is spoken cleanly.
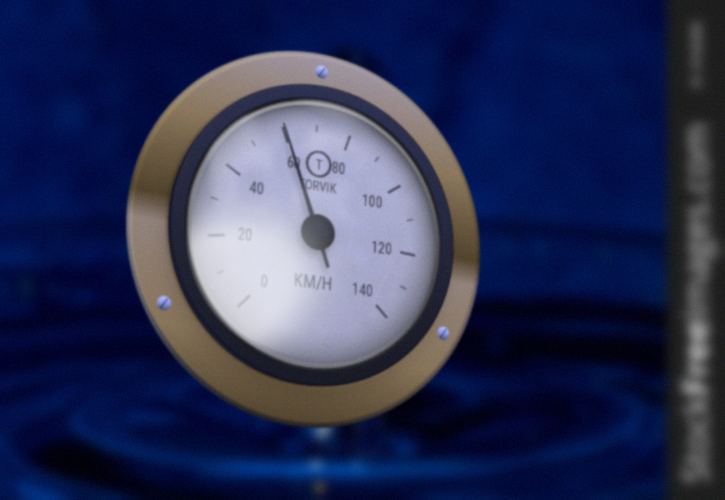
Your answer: {"value": 60, "unit": "km/h"}
